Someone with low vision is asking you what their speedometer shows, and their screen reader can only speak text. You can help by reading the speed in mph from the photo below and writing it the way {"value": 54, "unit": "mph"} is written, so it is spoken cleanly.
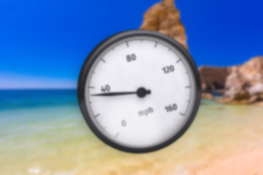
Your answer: {"value": 35, "unit": "mph"}
